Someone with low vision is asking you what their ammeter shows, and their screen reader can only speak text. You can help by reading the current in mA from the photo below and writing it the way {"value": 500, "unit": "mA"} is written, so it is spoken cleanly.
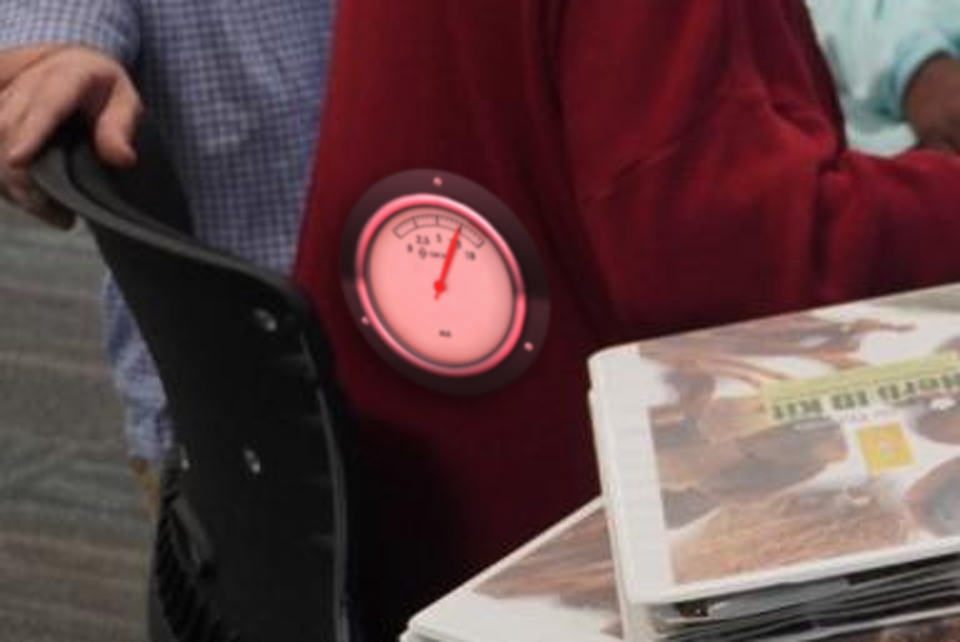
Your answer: {"value": 7.5, "unit": "mA"}
